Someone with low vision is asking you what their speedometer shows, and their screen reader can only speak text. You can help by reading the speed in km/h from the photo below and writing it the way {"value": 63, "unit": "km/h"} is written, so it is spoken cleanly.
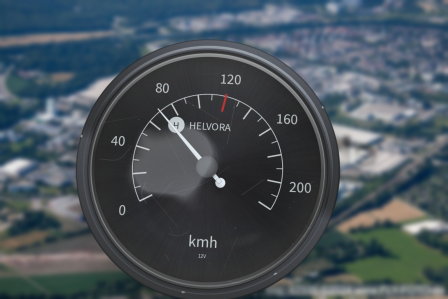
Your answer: {"value": 70, "unit": "km/h"}
